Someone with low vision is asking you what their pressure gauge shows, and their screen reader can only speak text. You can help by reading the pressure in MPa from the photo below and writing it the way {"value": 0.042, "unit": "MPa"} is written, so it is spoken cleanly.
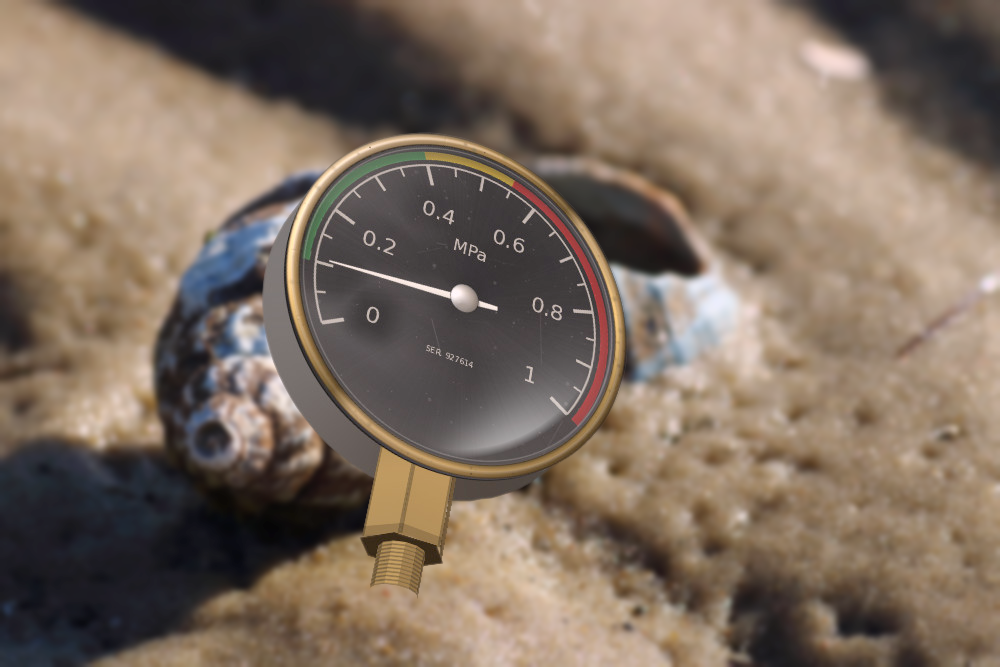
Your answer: {"value": 0.1, "unit": "MPa"}
